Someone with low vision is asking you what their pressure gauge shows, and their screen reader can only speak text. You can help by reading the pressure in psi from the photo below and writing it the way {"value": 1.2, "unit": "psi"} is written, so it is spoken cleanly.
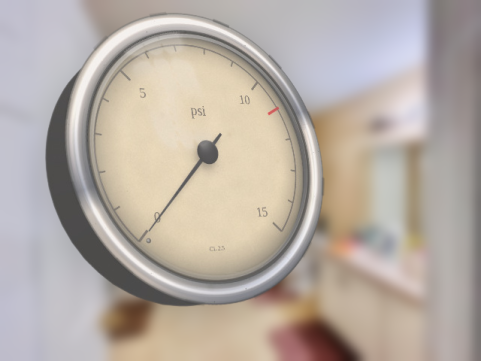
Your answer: {"value": 0, "unit": "psi"}
